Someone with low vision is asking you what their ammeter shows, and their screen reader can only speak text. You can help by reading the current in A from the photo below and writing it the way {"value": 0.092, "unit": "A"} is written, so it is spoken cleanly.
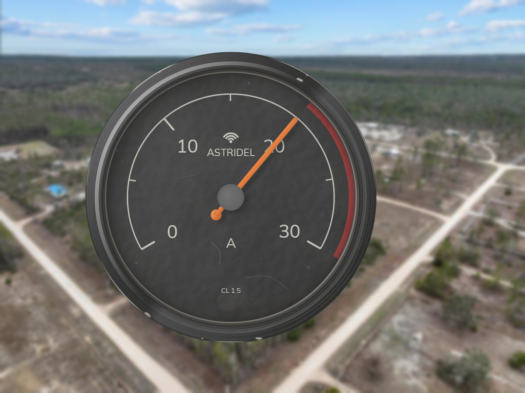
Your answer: {"value": 20, "unit": "A"}
